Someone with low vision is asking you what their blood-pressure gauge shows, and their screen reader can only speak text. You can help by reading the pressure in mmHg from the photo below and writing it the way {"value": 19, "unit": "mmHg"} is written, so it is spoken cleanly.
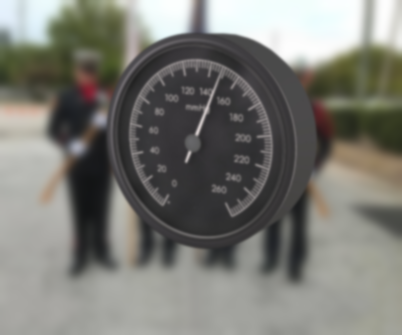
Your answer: {"value": 150, "unit": "mmHg"}
